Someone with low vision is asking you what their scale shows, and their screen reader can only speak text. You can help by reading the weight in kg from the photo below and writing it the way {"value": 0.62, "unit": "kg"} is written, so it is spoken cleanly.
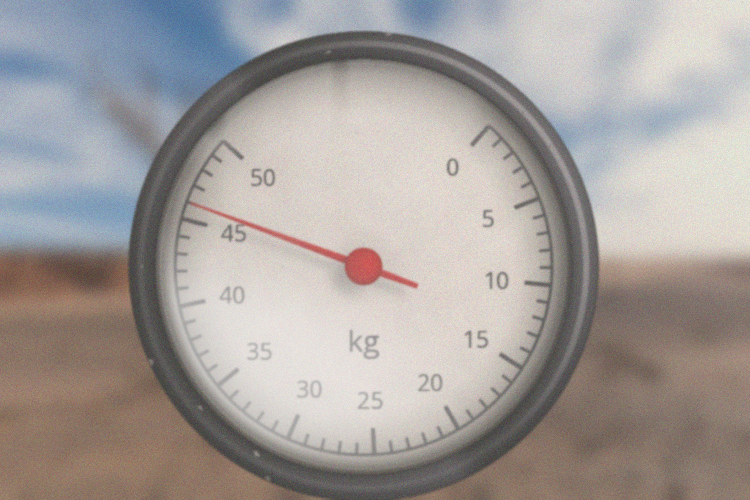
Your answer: {"value": 46, "unit": "kg"}
